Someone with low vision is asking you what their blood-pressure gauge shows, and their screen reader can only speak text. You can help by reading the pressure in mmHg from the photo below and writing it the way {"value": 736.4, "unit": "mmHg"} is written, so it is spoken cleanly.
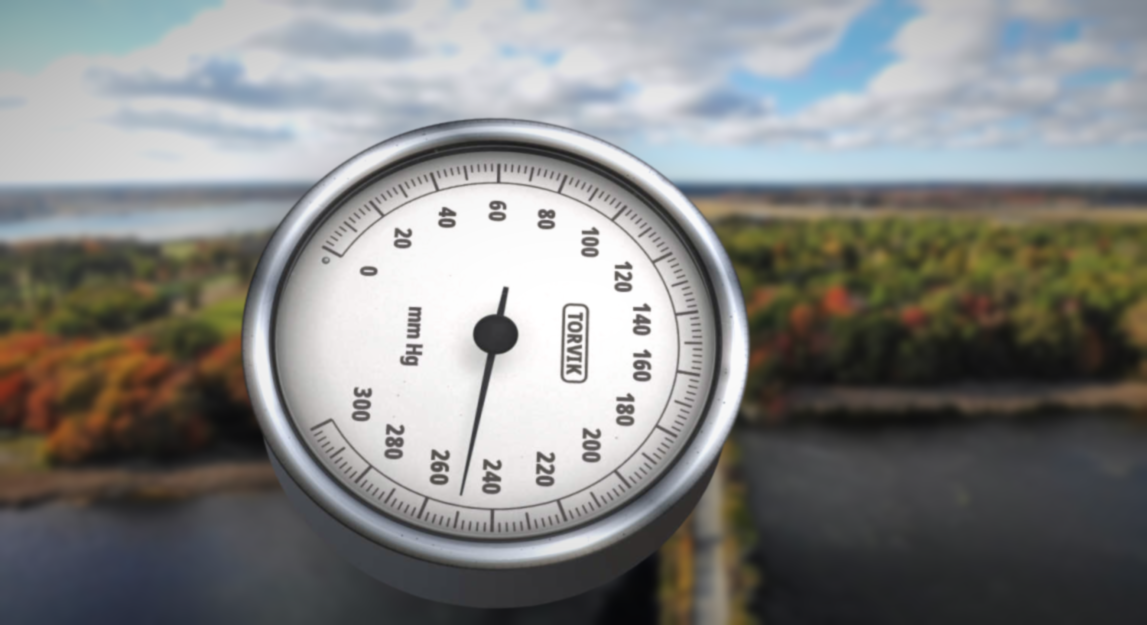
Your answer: {"value": 250, "unit": "mmHg"}
